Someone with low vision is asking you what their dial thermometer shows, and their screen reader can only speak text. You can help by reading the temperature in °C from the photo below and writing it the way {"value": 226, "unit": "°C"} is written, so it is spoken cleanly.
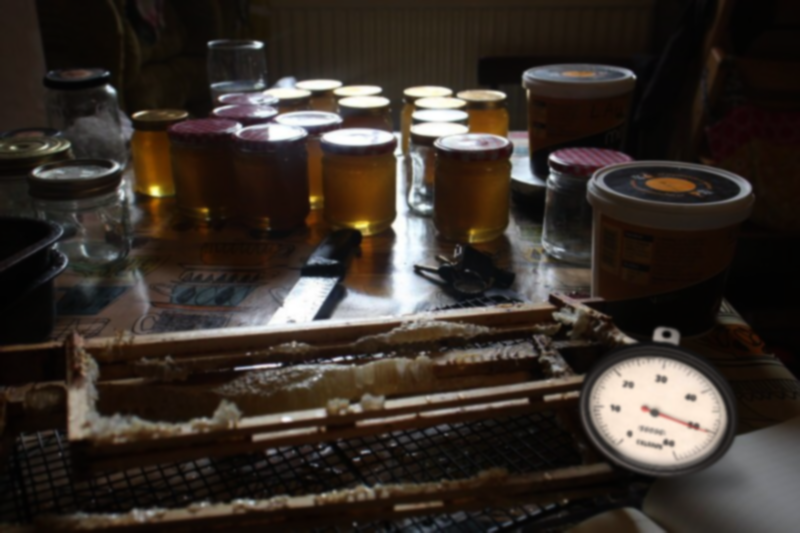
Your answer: {"value": 50, "unit": "°C"}
